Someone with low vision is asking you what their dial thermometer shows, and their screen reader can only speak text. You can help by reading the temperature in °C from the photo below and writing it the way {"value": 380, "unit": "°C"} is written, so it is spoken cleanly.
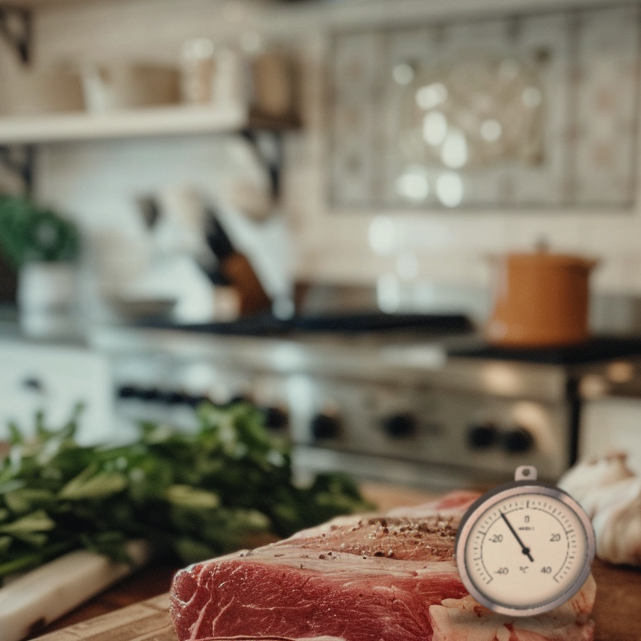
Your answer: {"value": -10, "unit": "°C"}
